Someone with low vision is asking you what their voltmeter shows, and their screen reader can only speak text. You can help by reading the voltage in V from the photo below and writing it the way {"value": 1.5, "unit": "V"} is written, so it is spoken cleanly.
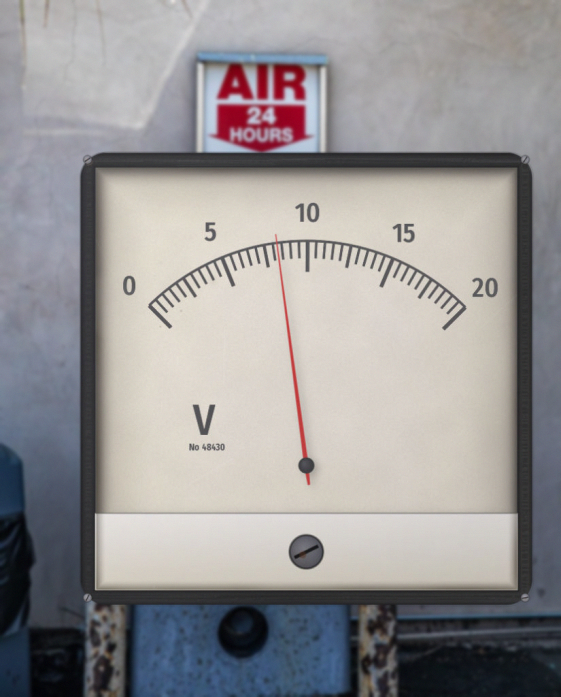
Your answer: {"value": 8.25, "unit": "V"}
